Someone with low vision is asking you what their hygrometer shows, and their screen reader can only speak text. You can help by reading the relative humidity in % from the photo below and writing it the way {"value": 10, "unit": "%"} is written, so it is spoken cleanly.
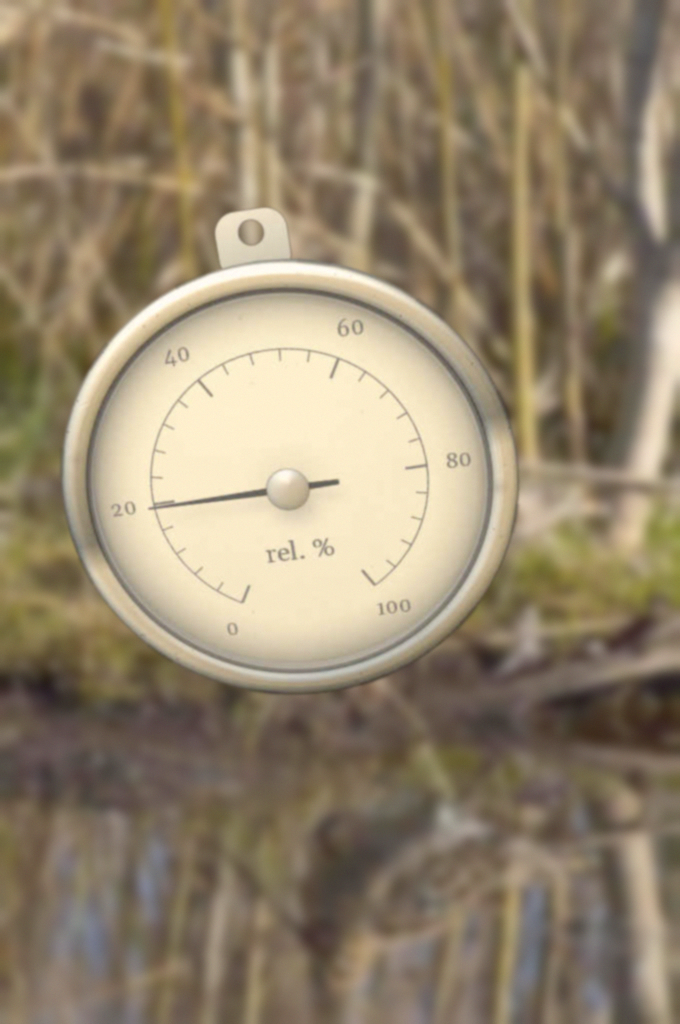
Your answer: {"value": 20, "unit": "%"}
